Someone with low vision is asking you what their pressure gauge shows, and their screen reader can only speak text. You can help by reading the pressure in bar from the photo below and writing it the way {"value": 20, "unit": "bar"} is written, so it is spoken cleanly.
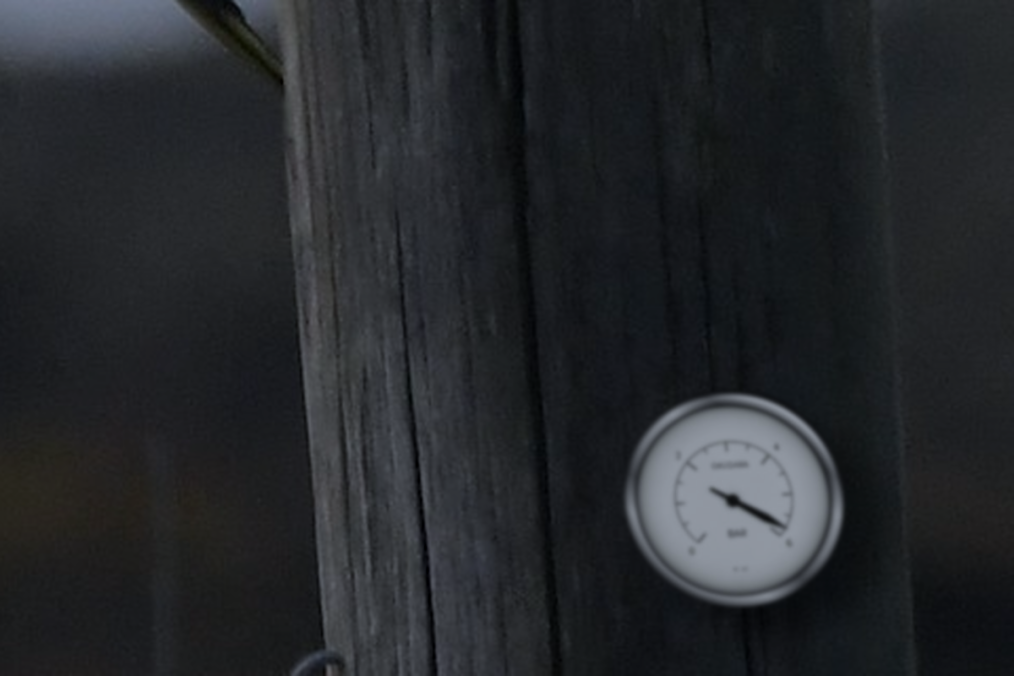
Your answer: {"value": 5.75, "unit": "bar"}
